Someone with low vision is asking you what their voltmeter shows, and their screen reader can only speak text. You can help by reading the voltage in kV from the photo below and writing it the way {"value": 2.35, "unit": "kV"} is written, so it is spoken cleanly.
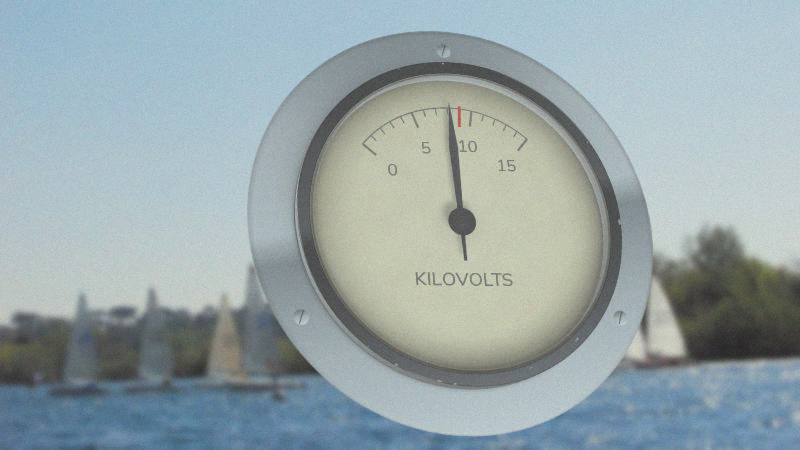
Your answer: {"value": 8, "unit": "kV"}
